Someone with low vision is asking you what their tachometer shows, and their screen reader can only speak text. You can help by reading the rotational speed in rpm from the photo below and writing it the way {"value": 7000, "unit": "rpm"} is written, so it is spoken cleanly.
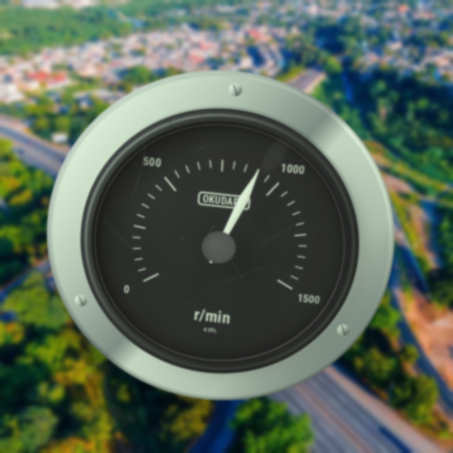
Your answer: {"value": 900, "unit": "rpm"}
